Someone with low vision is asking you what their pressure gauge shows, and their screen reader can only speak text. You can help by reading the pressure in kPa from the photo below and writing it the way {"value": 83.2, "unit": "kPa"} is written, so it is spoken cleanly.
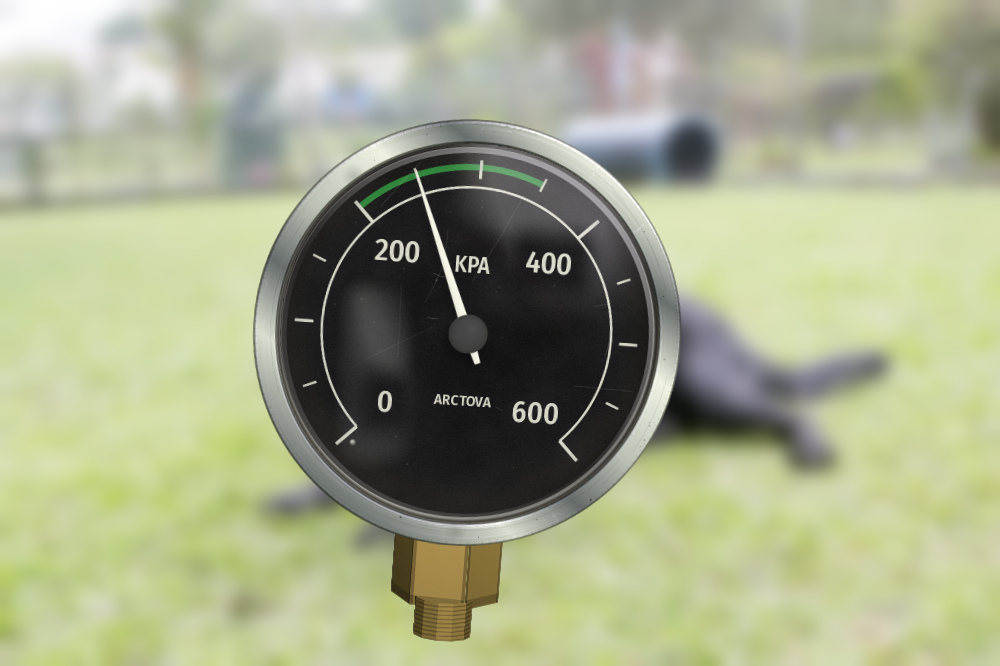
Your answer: {"value": 250, "unit": "kPa"}
